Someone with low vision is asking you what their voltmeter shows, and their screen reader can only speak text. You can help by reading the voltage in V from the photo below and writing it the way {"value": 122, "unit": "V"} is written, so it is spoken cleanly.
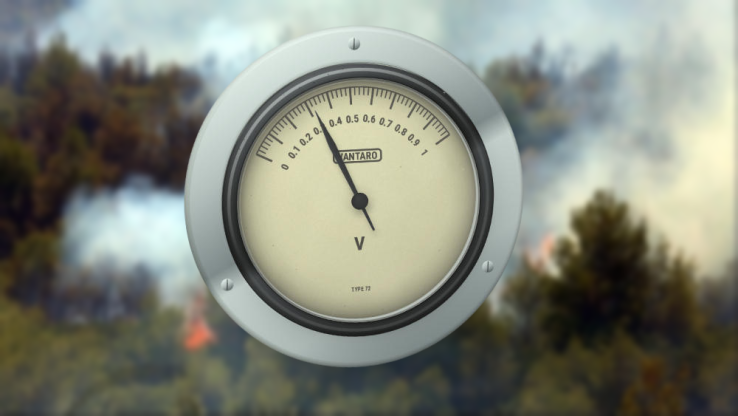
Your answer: {"value": 0.32, "unit": "V"}
